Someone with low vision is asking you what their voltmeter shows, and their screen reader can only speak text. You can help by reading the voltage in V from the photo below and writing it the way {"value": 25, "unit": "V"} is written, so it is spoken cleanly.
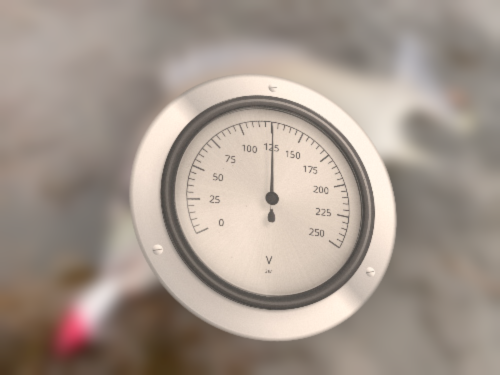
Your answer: {"value": 125, "unit": "V"}
